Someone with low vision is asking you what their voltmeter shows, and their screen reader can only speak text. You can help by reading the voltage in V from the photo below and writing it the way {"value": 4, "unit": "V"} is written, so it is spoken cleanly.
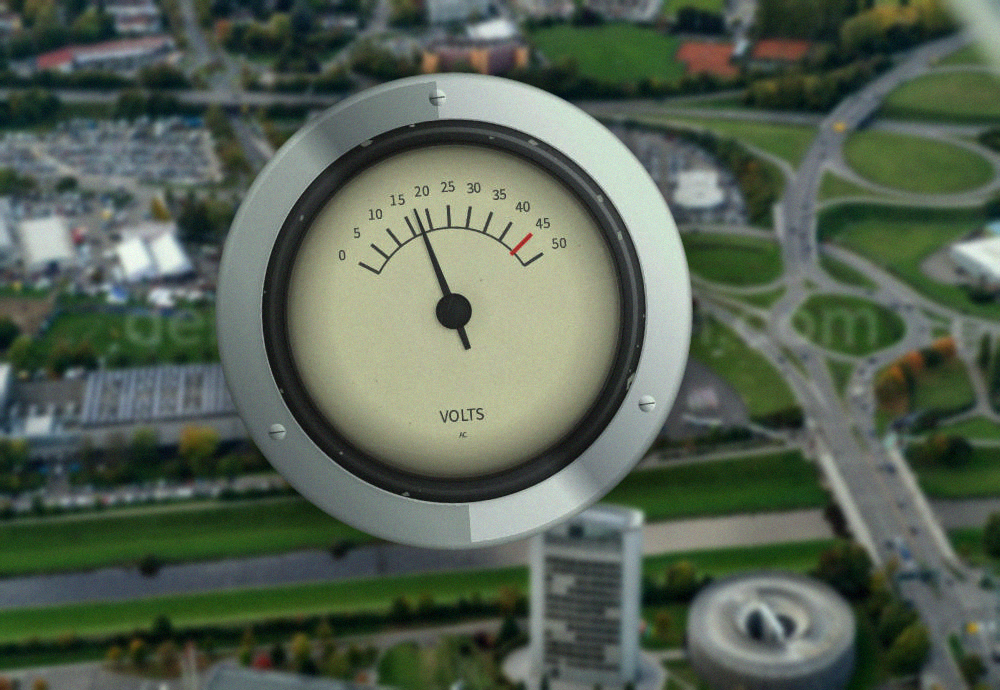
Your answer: {"value": 17.5, "unit": "V"}
